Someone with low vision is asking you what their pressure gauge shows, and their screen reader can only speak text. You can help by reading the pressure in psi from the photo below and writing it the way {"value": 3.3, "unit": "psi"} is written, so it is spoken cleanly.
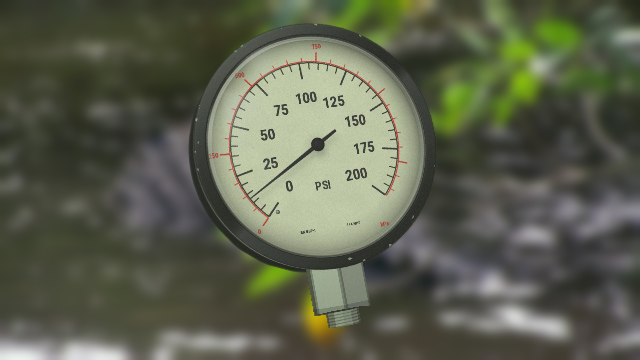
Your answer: {"value": 12.5, "unit": "psi"}
